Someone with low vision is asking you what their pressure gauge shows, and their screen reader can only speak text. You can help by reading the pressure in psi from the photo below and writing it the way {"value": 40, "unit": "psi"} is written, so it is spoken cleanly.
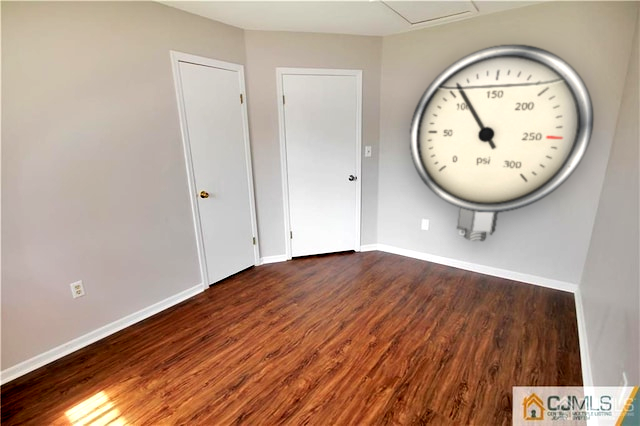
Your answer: {"value": 110, "unit": "psi"}
